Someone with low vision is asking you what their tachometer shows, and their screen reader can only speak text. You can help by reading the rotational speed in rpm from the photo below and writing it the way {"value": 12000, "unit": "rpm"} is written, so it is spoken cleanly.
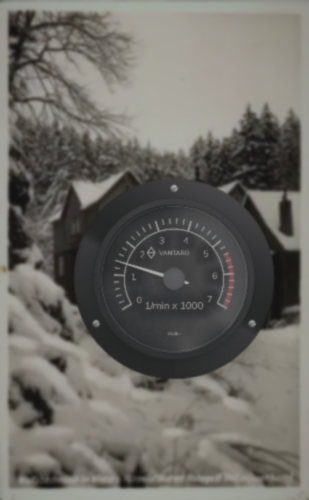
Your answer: {"value": 1400, "unit": "rpm"}
